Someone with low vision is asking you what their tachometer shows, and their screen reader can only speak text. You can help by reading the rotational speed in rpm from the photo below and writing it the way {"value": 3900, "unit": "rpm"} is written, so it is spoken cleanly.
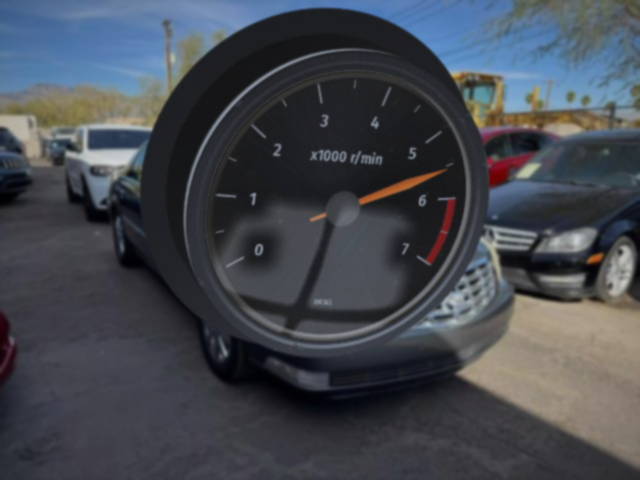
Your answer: {"value": 5500, "unit": "rpm"}
